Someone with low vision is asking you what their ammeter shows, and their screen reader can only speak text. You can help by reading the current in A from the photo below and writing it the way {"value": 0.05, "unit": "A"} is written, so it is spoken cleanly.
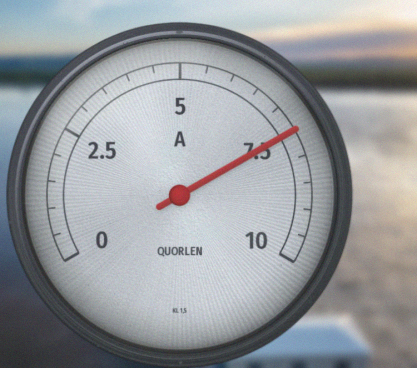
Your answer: {"value": 7.5, "unit": "A"}
